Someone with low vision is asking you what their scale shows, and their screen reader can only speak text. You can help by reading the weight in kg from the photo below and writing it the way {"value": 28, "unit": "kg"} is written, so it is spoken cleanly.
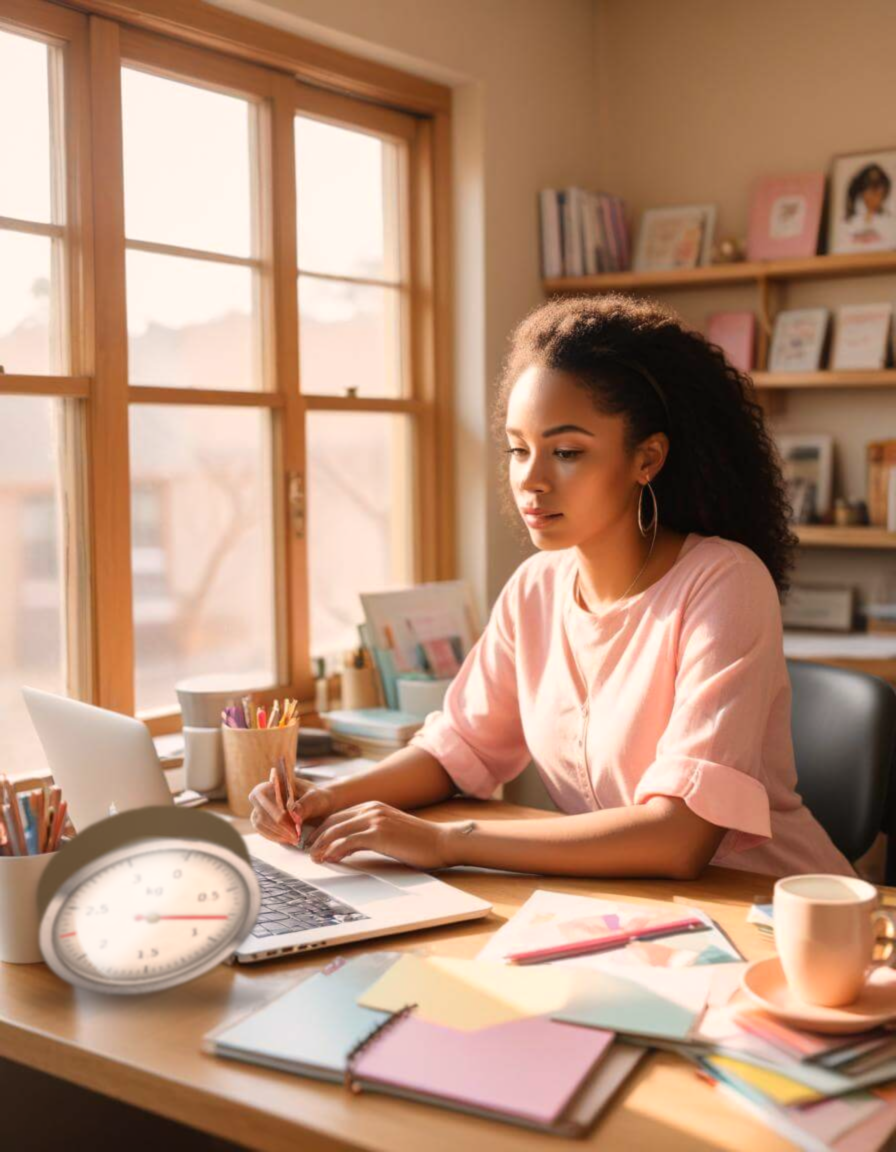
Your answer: {"value": 0.75, "unit": "kg"}
